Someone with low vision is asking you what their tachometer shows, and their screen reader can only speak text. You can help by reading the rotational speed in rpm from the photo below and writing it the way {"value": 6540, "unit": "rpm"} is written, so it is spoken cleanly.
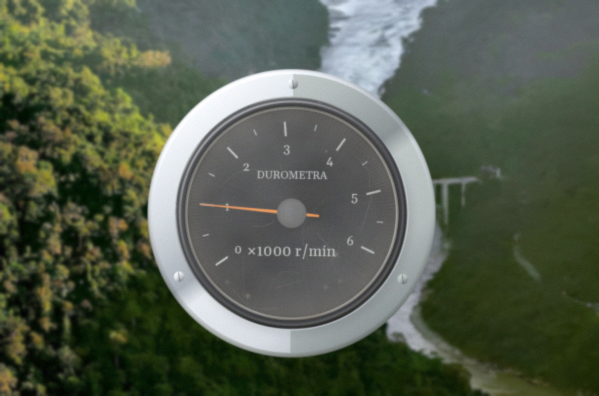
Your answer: {"value": 1000, "unit": "rpm"}
